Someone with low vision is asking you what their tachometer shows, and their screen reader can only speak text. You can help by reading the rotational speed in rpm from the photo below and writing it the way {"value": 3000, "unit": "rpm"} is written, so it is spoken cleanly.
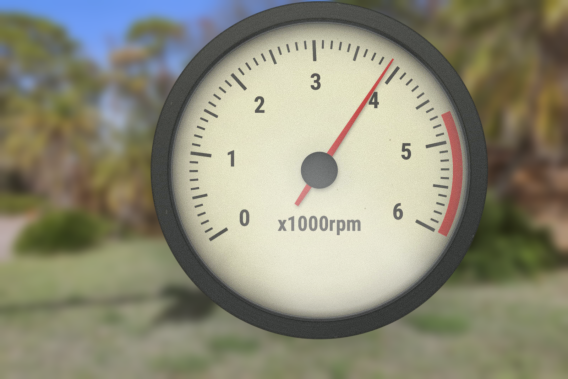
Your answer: {"value": 3900, "unit": "rpm"}
